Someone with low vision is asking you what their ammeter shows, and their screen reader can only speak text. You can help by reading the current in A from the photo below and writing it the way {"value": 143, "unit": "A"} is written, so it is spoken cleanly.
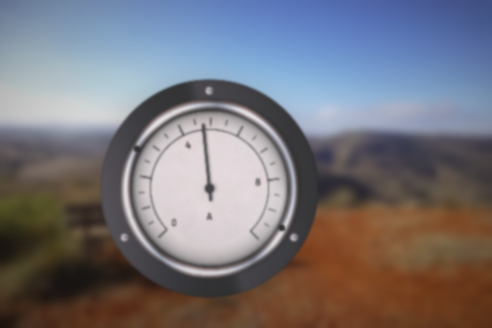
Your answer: {"value": 4.75, "unit": "A"}
